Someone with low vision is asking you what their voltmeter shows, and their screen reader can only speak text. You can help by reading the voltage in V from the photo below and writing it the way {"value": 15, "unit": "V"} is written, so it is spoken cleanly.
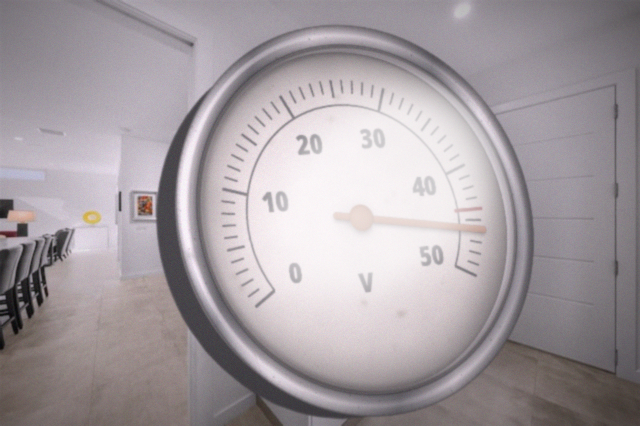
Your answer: {"value": 46, "unit": "V"}
